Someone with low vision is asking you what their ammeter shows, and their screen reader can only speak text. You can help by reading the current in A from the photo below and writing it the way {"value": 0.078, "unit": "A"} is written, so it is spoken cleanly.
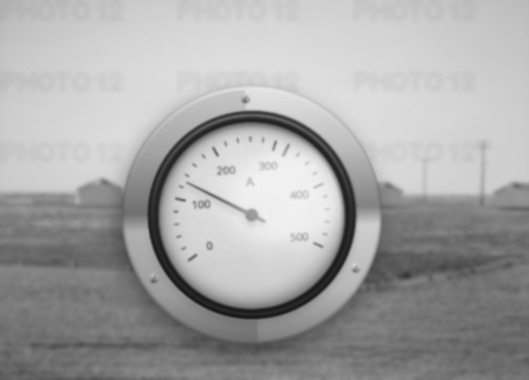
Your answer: {"value": 130, "unit": "A"}
